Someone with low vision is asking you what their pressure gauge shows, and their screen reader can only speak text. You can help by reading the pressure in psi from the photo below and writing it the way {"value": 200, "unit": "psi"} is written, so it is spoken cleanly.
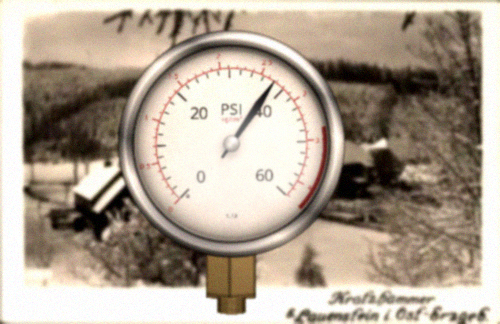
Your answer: {"value": 38, "unit": "psi"}
